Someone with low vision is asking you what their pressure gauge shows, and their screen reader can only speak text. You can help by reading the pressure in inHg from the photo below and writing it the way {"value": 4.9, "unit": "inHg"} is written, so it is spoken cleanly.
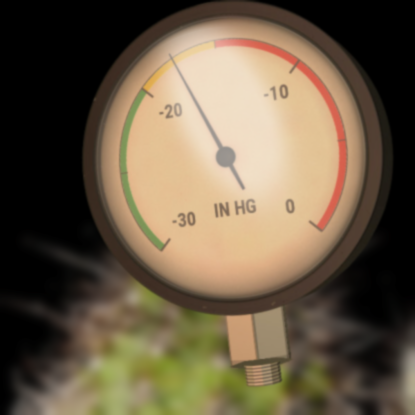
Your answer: {"value": -17.5, "unit": "inHg"}
